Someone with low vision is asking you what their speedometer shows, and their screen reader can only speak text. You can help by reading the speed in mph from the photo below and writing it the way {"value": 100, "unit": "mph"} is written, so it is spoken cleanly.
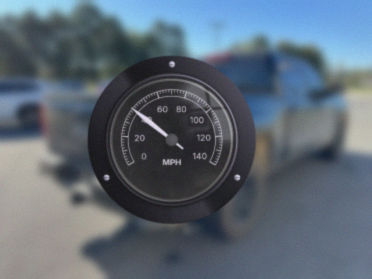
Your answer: {"value": 40, "unit": "mph"}
